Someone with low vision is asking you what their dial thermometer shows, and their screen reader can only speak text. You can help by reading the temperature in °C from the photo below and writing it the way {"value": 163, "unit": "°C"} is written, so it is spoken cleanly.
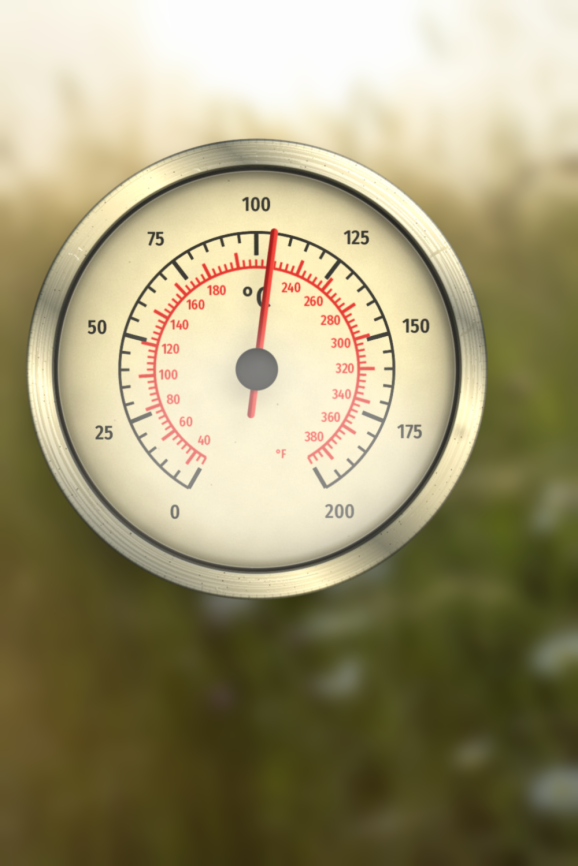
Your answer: {"value": 105, "unit": "°C"}
